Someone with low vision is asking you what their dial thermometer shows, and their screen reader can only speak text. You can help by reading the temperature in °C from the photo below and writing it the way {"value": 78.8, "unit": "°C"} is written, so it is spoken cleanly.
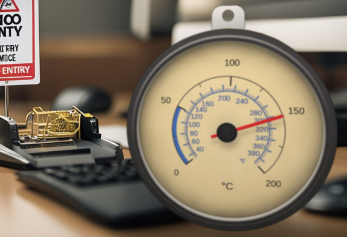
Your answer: {"value": 150, "unit": "°C"}
